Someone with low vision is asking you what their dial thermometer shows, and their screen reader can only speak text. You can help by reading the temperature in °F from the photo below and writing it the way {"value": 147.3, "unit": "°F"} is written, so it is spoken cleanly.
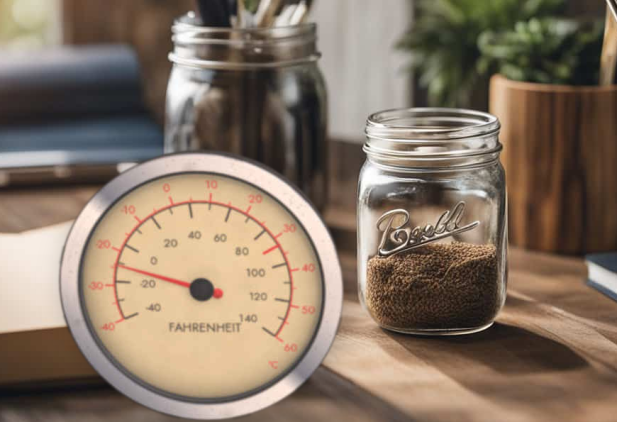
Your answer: {"value": -10, "unit": "°F"}
